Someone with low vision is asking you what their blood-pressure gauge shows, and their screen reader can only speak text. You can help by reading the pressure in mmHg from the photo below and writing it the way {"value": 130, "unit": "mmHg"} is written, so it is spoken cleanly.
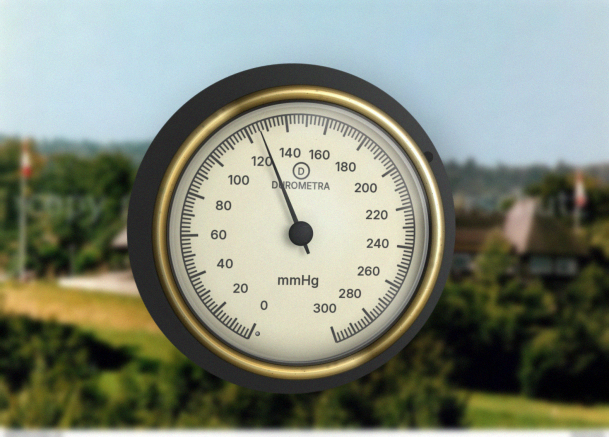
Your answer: {"value": 126, "unit": "mmHg"}
